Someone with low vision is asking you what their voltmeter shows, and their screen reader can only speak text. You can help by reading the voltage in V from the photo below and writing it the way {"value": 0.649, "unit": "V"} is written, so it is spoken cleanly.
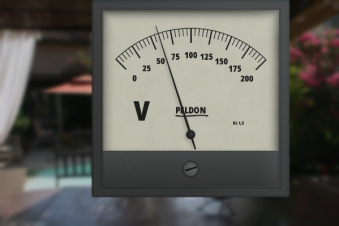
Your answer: {"value": 60, "unit": "V"}
